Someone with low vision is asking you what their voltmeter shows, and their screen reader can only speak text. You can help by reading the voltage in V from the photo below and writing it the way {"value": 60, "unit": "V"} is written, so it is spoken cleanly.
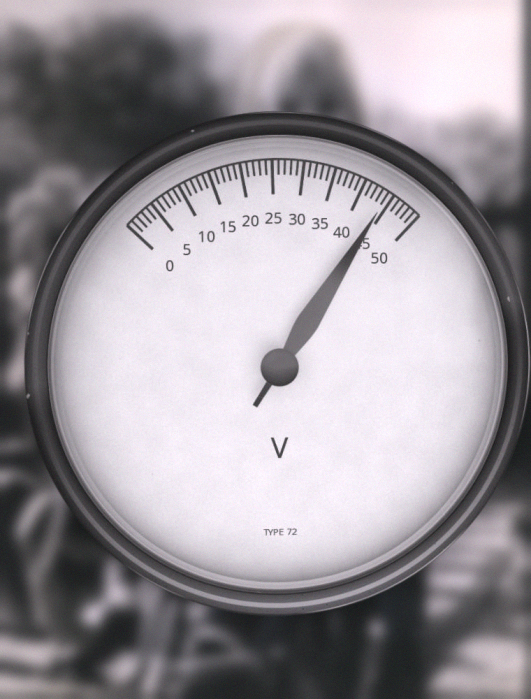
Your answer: {"value": 44, "unit": "V"}
